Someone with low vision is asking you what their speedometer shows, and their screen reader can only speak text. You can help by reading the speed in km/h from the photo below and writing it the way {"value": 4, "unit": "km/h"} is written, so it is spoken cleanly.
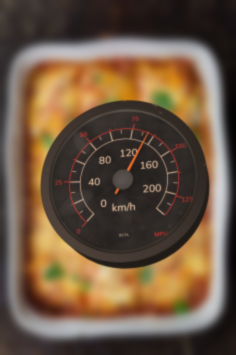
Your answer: {"value": 135, "unit": "km/h"}
